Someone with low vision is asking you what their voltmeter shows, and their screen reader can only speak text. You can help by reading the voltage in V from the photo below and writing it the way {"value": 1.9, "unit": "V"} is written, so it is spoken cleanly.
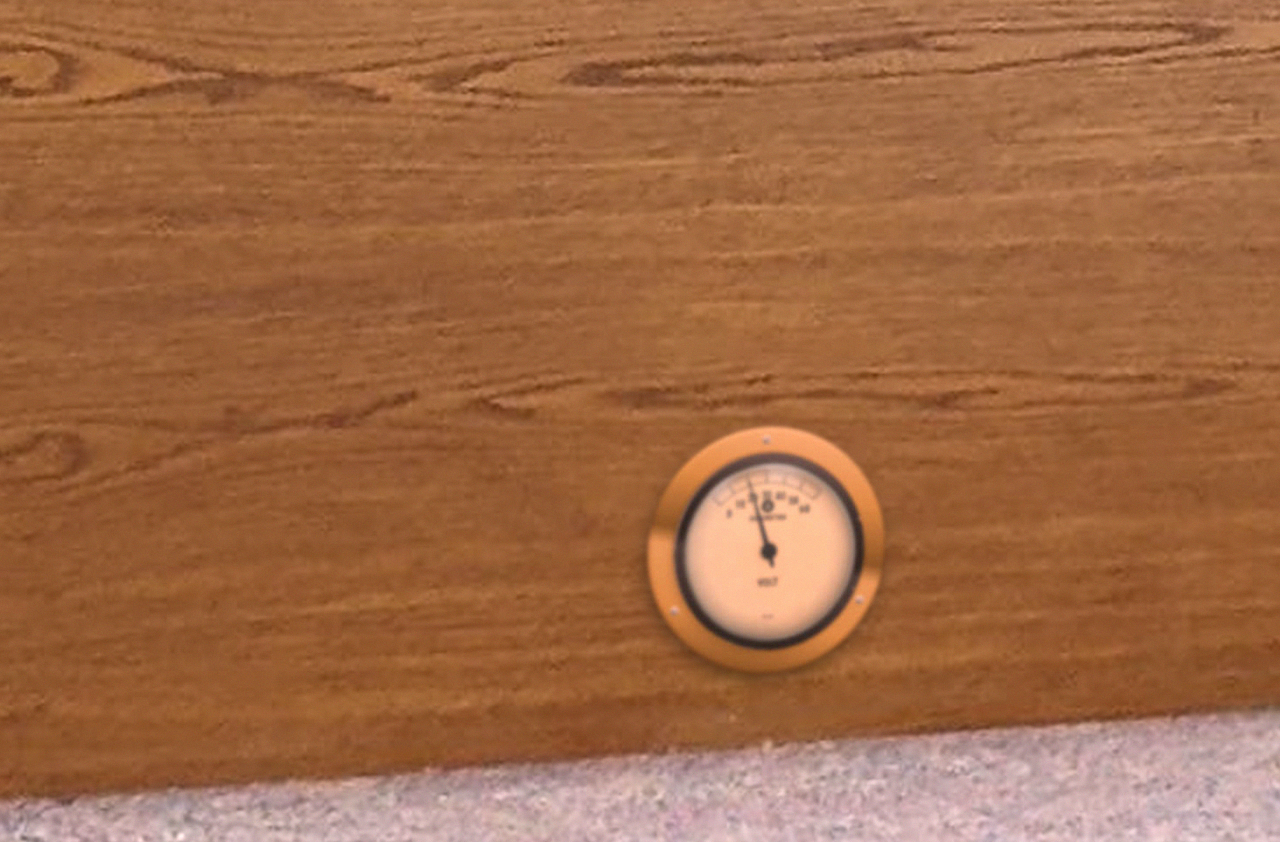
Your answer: {"value": 20, "unit": "V"}
